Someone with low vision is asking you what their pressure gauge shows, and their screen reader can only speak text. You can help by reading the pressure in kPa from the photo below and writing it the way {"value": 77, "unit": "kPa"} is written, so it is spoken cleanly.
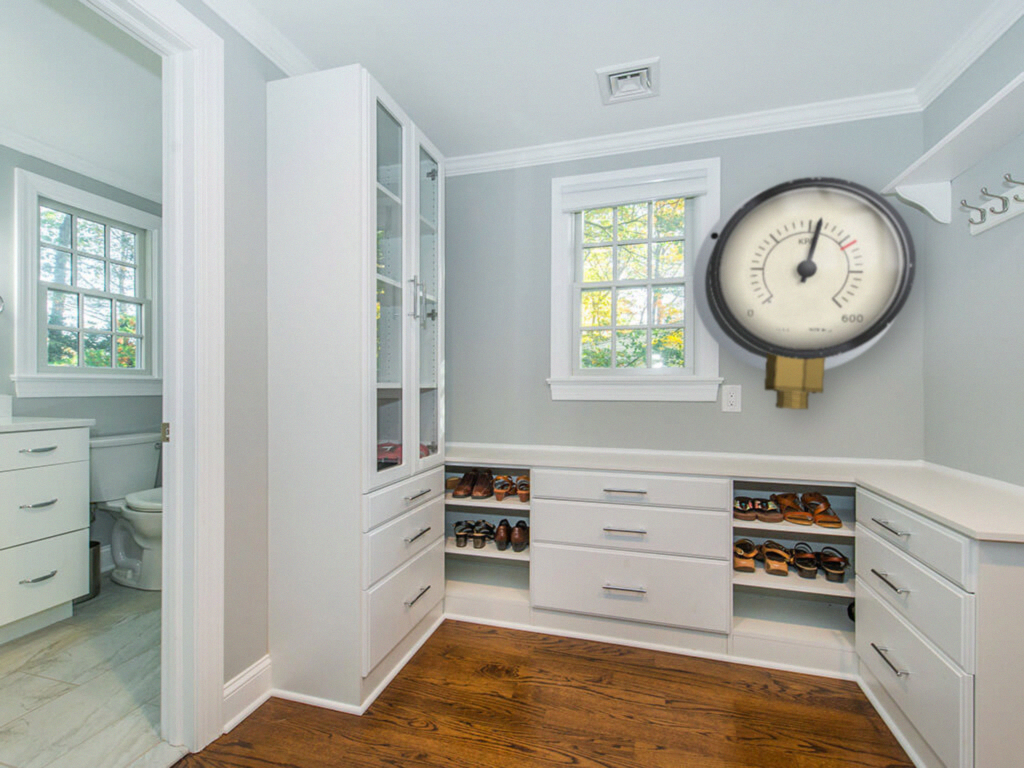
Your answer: {"value": 320, "unit": "kPa"}
